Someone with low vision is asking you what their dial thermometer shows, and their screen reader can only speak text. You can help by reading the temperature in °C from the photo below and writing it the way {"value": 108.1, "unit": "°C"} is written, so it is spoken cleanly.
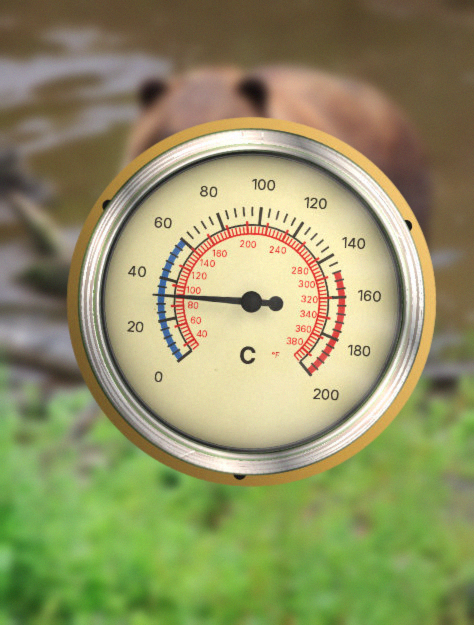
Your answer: {"value": 32, "unit": "°C"}
